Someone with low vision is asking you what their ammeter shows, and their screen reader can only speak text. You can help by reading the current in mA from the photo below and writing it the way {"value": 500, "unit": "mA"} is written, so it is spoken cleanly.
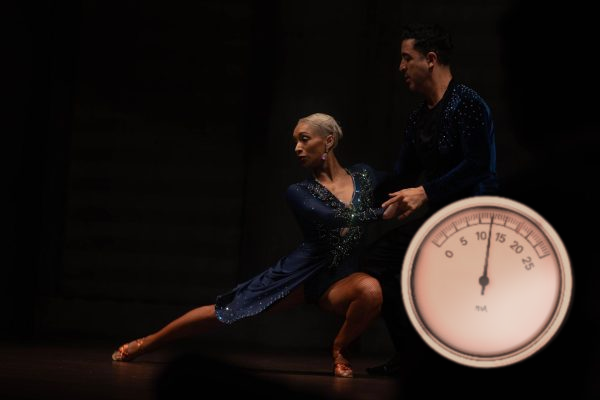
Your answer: {"value": 12.5, "unit": "mA"}
